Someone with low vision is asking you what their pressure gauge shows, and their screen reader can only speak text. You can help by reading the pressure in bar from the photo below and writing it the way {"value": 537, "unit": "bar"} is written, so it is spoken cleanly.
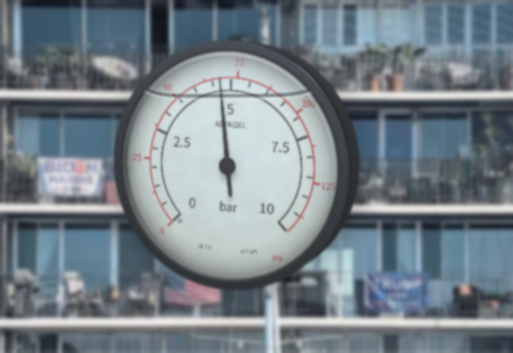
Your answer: {"value": 4.75, "unit": "bar"}
